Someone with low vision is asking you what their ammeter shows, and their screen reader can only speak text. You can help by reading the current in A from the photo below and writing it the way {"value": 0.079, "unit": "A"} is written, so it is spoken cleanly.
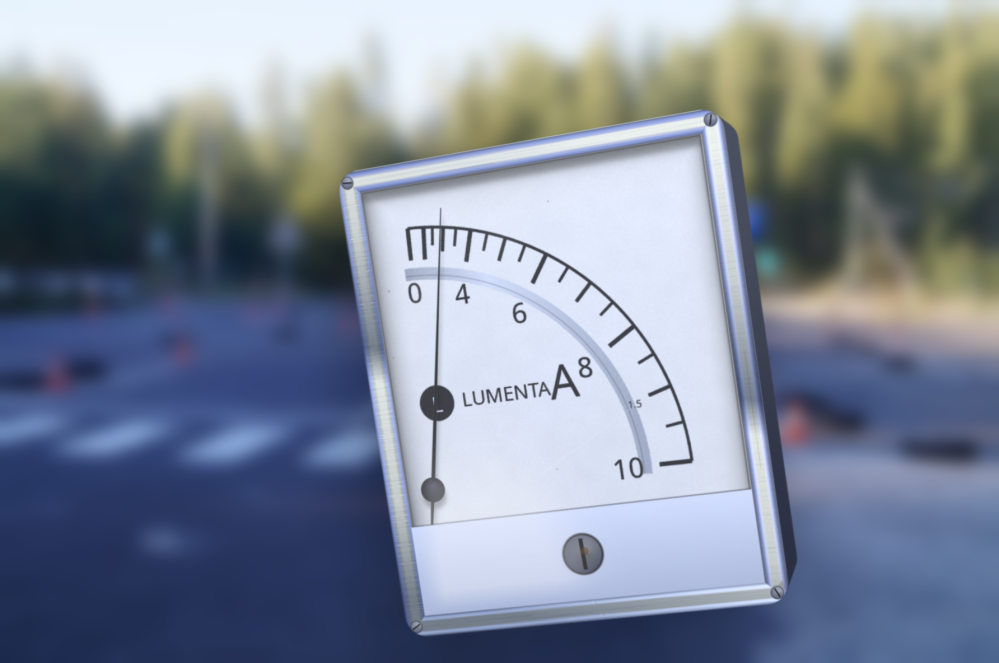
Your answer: {"value": 3, "unit": "A"}
